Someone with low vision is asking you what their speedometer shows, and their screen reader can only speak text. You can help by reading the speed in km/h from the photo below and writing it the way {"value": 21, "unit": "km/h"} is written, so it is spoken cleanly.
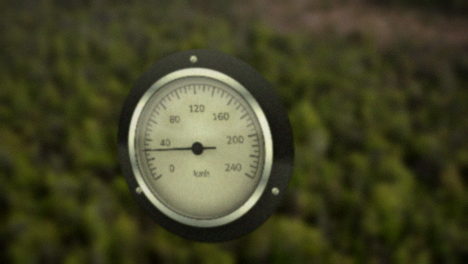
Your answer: {"value": 30, "unit": "km/h"}
